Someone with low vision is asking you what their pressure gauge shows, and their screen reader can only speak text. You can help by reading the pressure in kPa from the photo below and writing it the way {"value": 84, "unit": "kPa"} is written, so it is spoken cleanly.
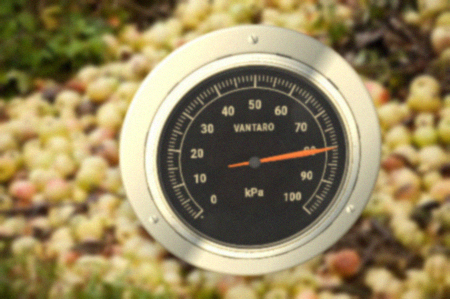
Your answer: {"value": 80, "unit": "kPa"}
